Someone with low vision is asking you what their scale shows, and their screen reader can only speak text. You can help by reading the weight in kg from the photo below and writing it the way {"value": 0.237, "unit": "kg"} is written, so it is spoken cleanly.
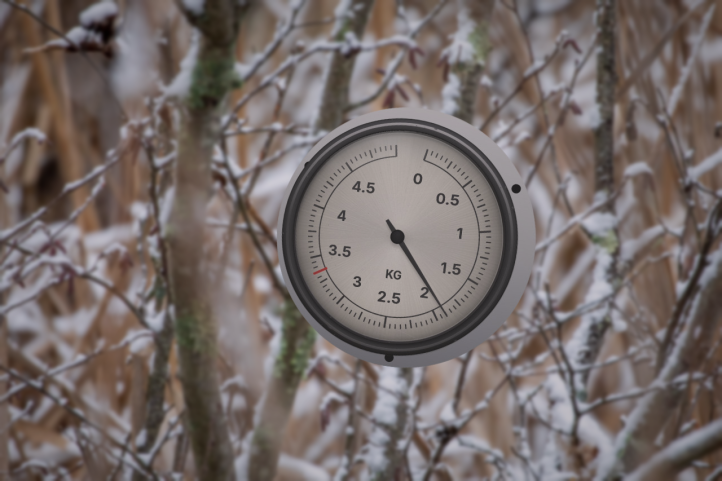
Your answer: {"value": 1.9, "unit": "kg"}
